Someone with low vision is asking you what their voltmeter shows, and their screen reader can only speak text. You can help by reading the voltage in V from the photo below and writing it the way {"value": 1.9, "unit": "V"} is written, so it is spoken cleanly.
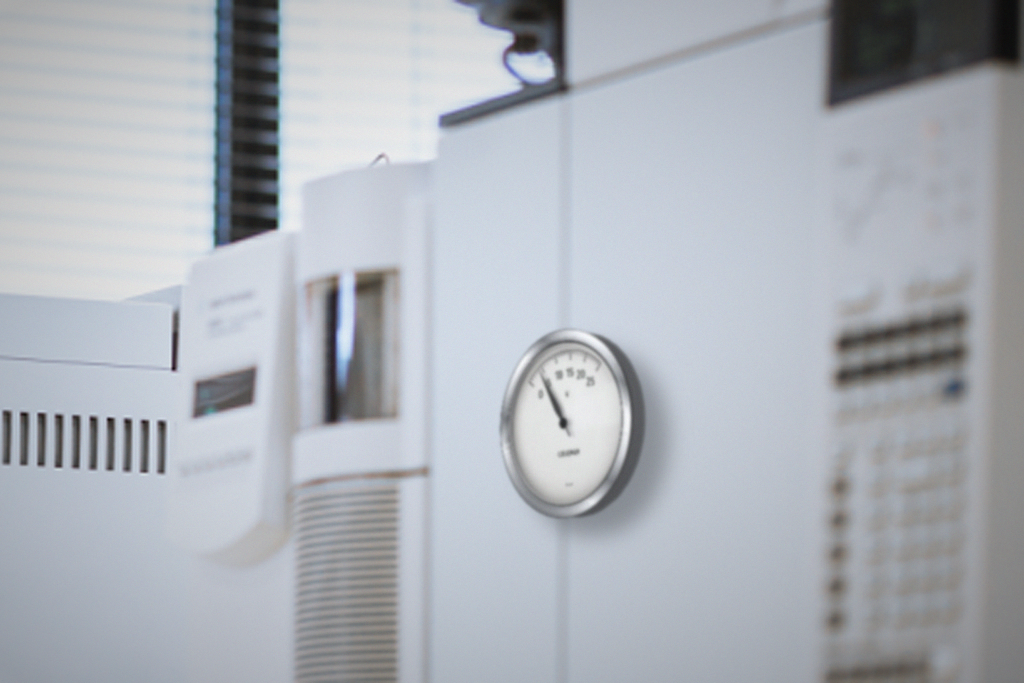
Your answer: {"value": 5, "unit": "V"}
